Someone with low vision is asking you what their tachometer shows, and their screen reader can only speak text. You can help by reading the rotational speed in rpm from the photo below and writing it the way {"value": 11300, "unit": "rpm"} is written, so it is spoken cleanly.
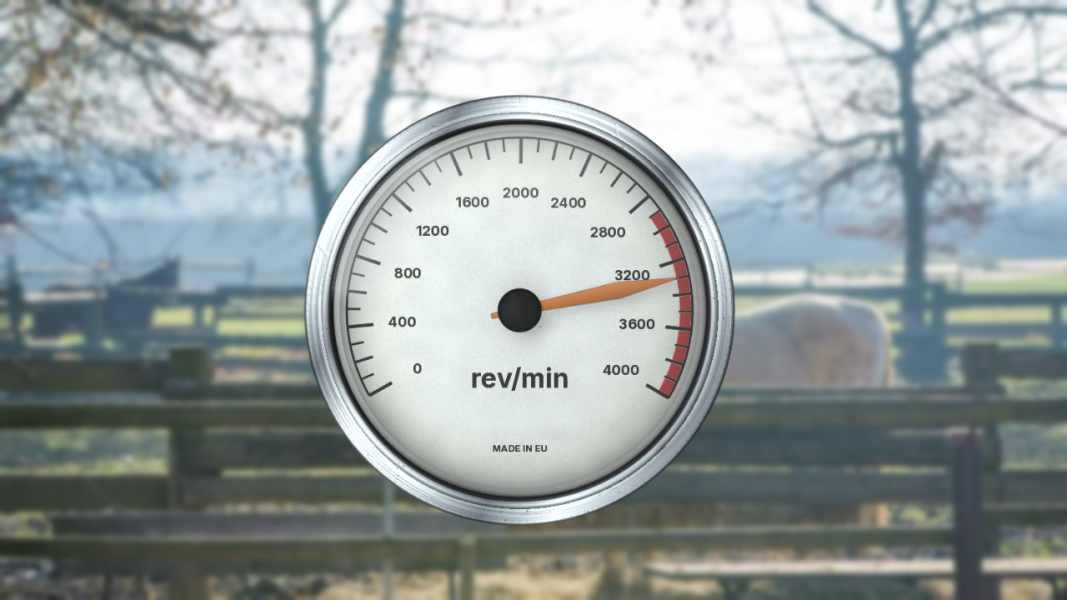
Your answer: {"value": 3300, "unit": "rpm"}
